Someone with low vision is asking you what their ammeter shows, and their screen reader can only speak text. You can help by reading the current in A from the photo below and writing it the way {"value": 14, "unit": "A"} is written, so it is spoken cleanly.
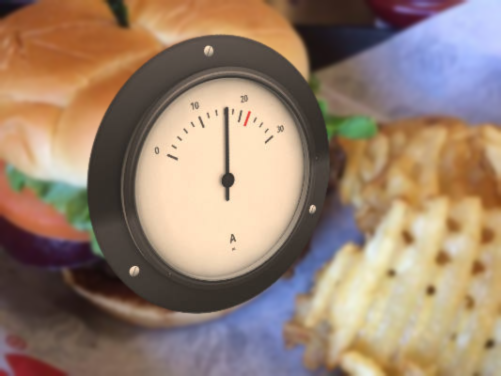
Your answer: {"value": 16, "unit": "A"}
